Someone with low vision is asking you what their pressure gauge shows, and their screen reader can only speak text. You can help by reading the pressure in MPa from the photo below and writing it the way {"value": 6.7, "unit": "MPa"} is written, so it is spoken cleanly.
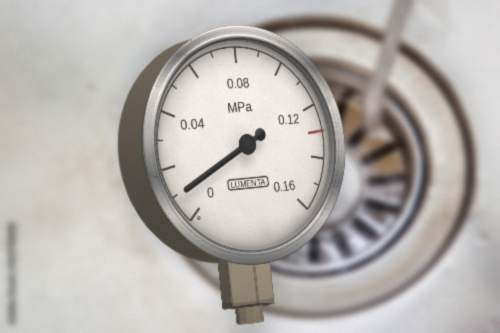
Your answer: {"value": 0.01, "unit": "MPa"}
